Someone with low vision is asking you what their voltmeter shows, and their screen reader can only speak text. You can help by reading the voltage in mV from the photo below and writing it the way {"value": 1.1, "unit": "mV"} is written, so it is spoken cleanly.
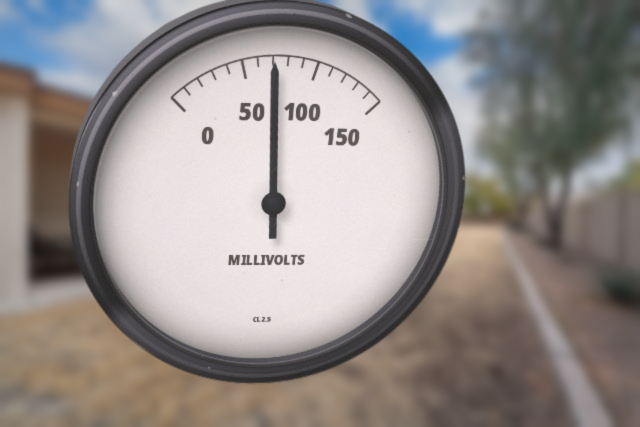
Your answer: {"value": 70, "unit": "mV"}
